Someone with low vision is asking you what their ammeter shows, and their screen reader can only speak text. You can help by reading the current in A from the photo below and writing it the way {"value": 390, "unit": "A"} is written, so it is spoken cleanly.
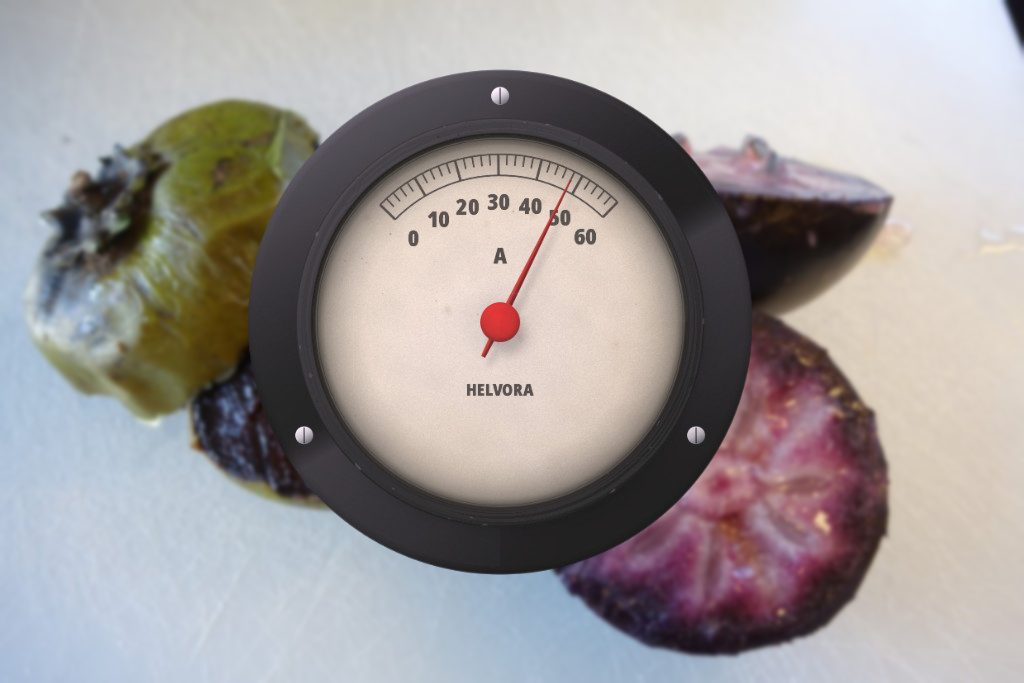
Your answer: {"value": 48, "unit": "A"}
